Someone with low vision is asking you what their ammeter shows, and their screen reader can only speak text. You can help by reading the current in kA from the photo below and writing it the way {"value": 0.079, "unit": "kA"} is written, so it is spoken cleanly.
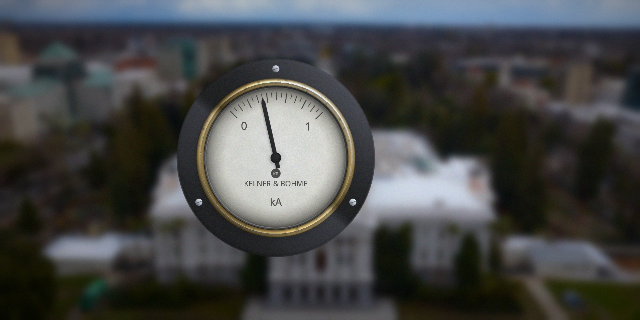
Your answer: {"value": 0.35, "unit": "kA"}
